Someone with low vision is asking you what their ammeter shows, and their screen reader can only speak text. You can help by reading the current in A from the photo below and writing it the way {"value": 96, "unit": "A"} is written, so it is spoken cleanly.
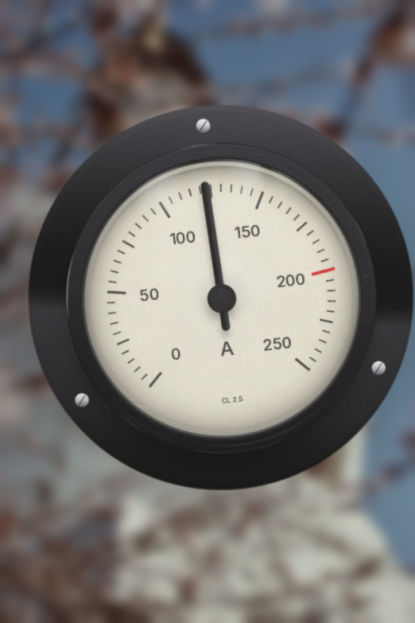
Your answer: {"value": 122.5, "unit": "A"}
